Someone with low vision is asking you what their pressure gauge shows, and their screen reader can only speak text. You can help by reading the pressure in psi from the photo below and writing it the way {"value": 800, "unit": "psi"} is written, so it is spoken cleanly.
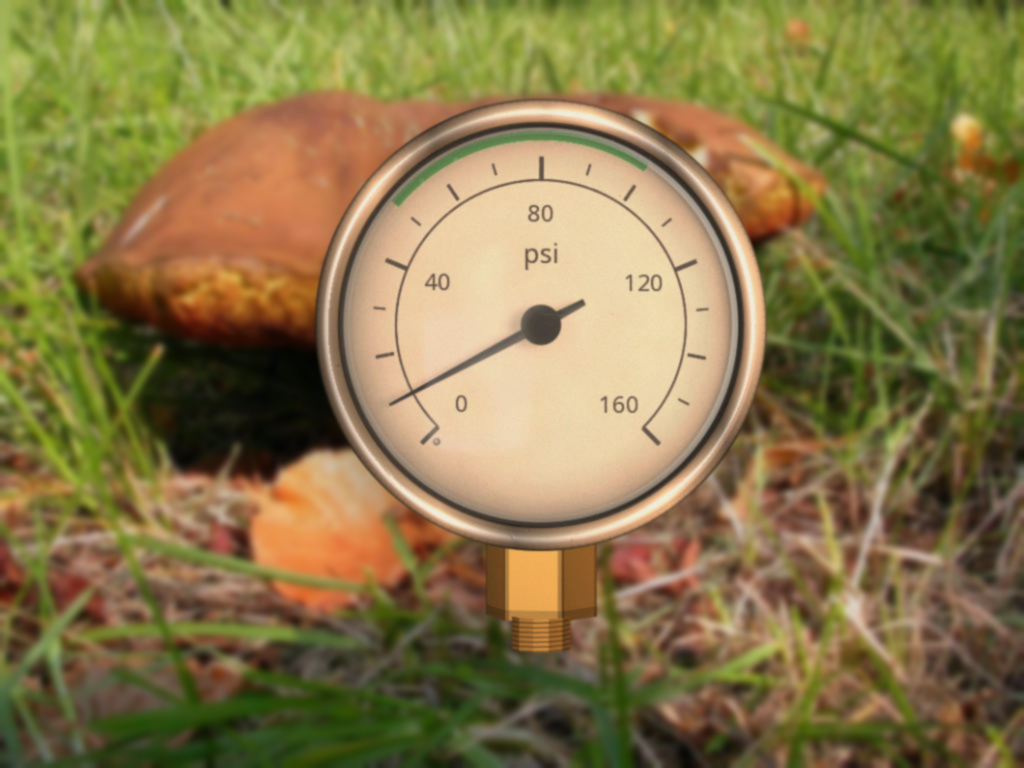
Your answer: {"value": 10, "unit": "psi"}
